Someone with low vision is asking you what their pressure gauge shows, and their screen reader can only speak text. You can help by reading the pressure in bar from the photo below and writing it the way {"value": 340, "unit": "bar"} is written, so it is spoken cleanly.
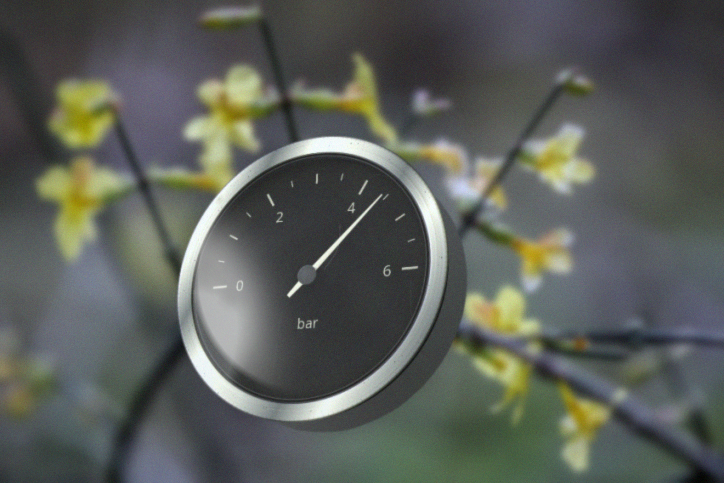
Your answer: {"value": 4.5, "unit": "bar"}
